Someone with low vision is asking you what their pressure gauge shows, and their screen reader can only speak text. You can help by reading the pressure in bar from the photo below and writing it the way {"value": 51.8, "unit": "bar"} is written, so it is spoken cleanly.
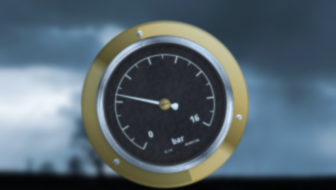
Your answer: {"value": 4.5, "unit": "bar"}
